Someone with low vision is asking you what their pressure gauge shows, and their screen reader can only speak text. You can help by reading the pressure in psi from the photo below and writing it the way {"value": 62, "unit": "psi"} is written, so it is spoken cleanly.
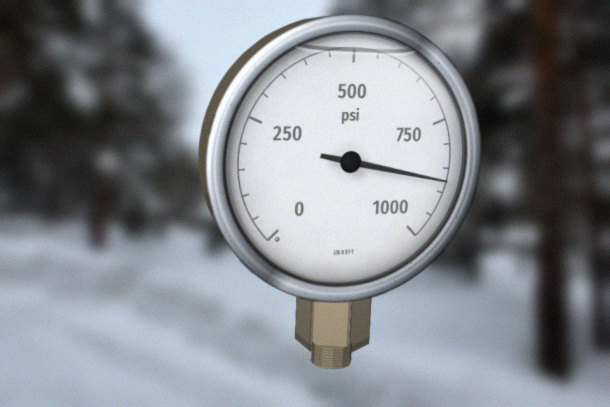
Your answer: {"value": 875, "unit": "psi"}
